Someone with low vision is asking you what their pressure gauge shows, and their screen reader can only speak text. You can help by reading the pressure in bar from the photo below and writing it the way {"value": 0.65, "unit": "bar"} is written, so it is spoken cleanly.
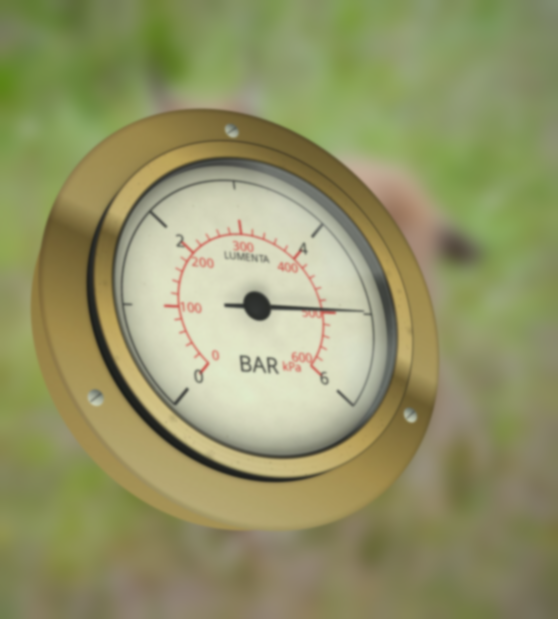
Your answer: {"value": 5, "unit": "bar"}
